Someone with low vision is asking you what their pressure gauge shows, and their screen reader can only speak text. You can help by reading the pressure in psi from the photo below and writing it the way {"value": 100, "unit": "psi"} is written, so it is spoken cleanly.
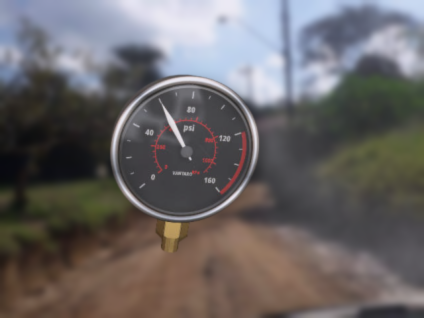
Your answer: {"value": 60, "unit": "psi"}
